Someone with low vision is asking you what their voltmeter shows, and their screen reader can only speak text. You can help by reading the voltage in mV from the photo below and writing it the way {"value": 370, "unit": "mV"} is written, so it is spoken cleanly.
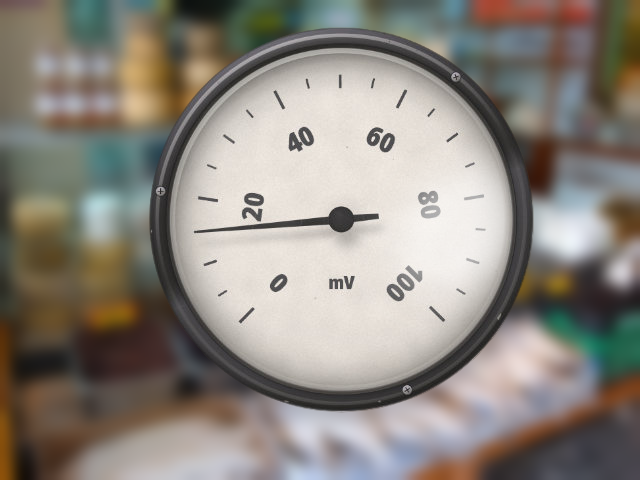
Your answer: {"value": 15, "unit": "mV"}
